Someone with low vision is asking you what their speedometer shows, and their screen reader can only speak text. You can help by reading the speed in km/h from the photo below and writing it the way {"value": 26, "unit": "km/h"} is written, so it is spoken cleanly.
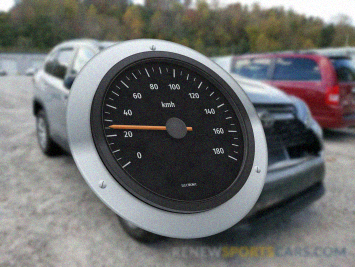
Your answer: {"value": 25, "unit": "km/h"}
